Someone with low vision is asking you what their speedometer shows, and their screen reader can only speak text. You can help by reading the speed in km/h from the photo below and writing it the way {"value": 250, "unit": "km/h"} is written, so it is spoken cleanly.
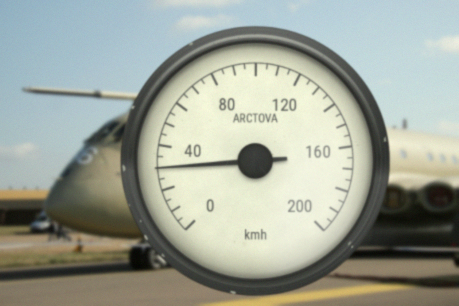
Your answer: {"value": 30, "unit": "km/h"}
